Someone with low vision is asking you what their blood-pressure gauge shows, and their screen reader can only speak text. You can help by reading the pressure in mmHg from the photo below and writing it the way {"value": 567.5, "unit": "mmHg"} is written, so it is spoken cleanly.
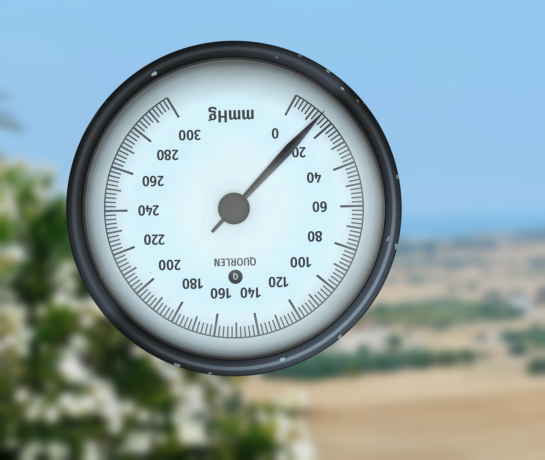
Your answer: {"value": 14, "unit": "mmHg"}
